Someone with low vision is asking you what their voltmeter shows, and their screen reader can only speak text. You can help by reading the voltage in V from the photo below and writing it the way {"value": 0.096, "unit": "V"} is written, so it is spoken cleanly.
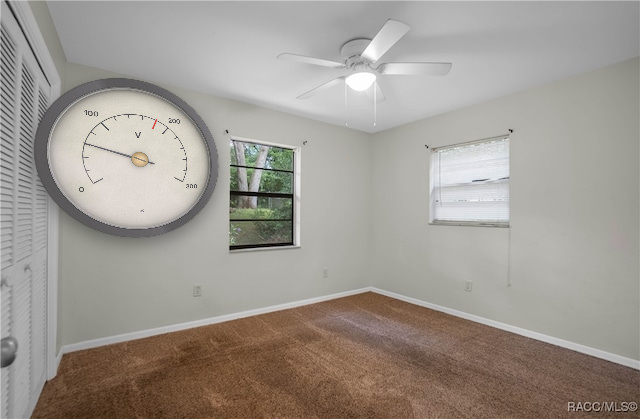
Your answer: {"value": 60, "unit": "V"}
